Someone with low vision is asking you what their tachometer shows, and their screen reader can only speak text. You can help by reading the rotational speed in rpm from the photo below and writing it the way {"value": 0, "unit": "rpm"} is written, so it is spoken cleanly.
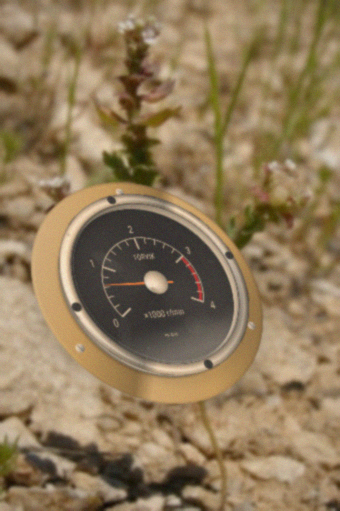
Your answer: {"value": 600, "unit": "rpm"}
